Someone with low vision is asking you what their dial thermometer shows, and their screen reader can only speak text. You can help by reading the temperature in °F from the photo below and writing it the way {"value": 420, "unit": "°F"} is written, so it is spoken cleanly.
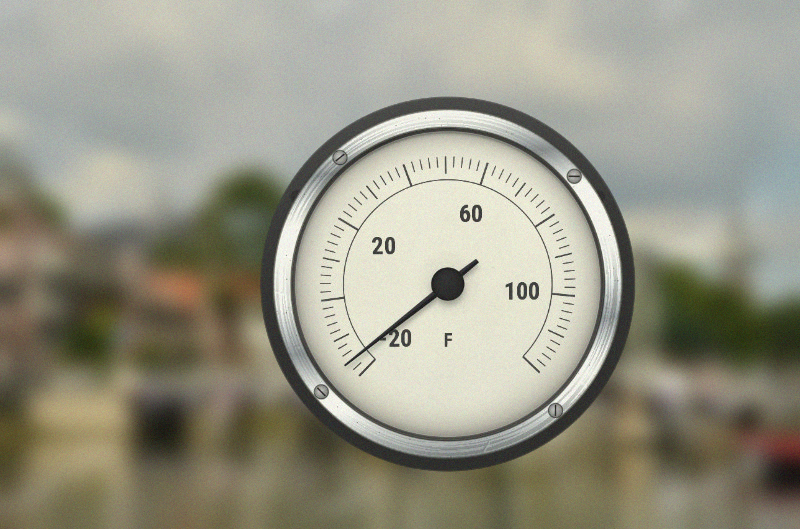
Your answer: {"value": -16, "unit": "°F"}
